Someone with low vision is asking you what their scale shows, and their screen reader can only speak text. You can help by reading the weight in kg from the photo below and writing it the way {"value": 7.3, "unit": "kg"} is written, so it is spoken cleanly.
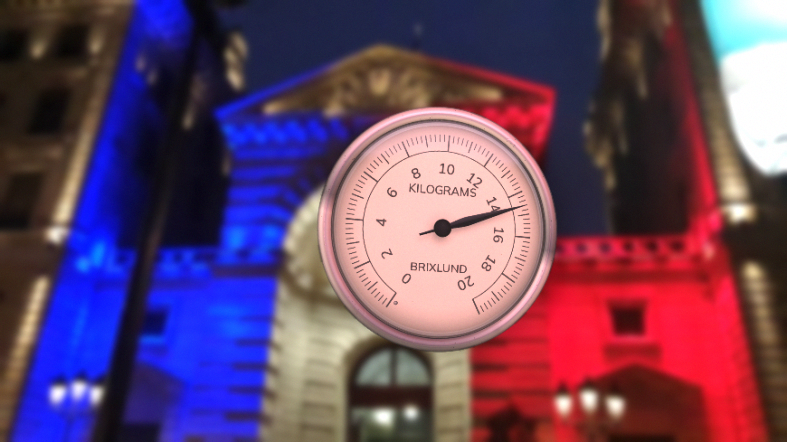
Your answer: {"value": 14.6, "unit": "kg"}
